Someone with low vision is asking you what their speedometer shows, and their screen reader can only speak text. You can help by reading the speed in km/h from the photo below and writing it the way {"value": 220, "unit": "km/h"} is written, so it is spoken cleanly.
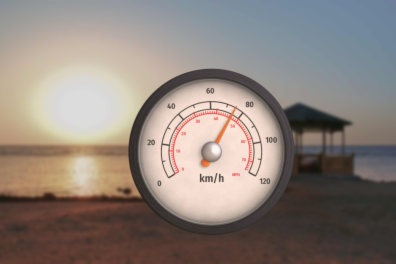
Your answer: {"value": 75, "unit": "km/h"}
